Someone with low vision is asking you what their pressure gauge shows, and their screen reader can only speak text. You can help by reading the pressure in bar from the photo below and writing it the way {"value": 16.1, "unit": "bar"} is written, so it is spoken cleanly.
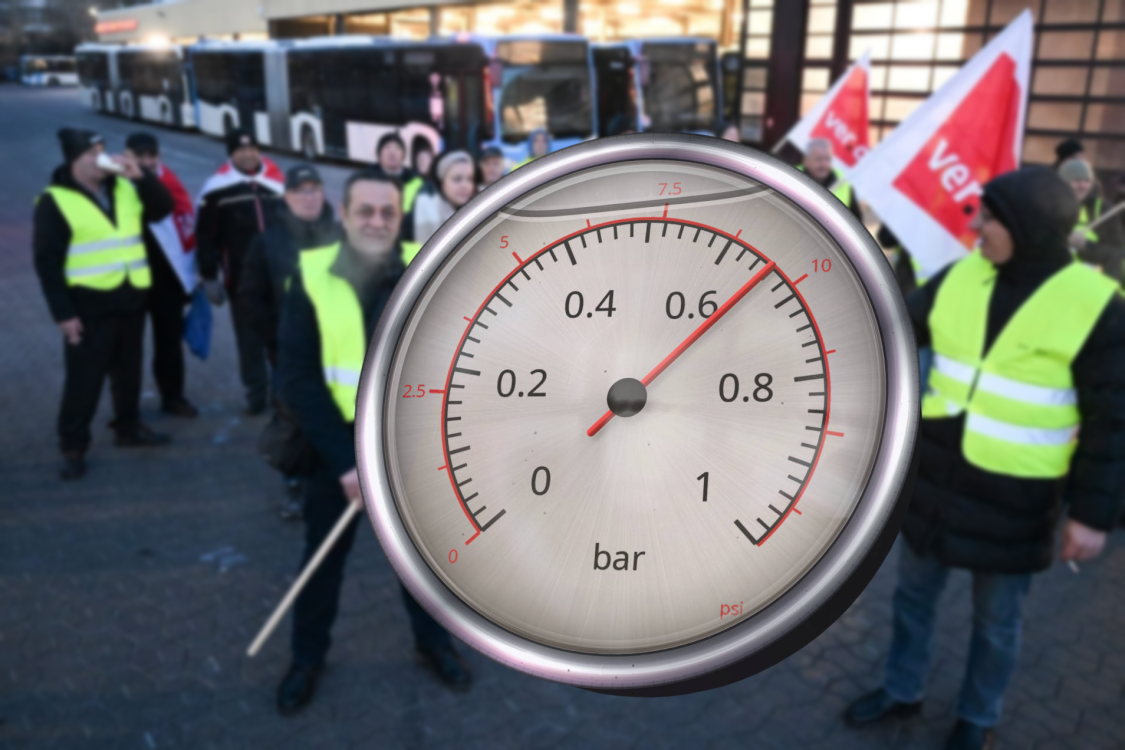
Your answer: {"value": 0.66, "unit": "bar"}
